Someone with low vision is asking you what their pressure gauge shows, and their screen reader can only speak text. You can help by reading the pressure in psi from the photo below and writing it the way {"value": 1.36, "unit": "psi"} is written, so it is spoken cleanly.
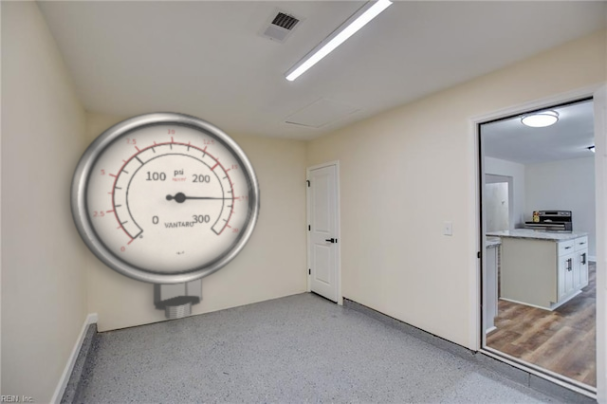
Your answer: {"value": 250, "unit": "psi"}
